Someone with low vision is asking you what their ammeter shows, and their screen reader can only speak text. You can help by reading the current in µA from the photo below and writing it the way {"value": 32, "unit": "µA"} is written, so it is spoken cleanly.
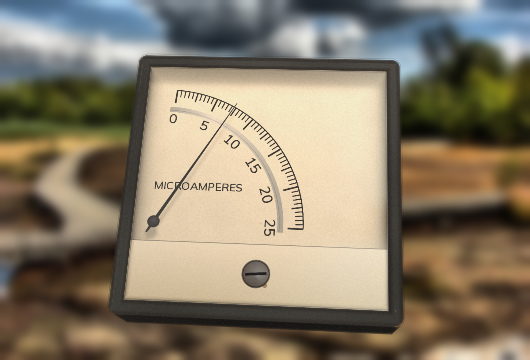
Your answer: {"value": 7.5, "unit": "µA"}
